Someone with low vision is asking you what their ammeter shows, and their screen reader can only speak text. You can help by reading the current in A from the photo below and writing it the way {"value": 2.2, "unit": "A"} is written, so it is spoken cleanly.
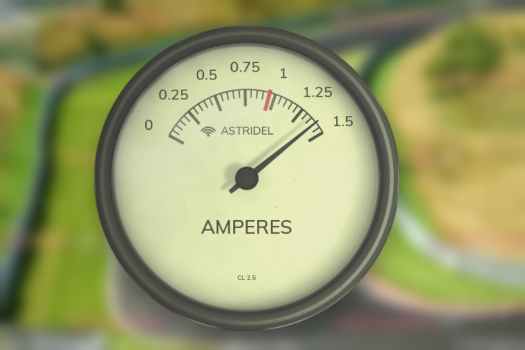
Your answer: {"value": 1.4, "unit": "A"}
